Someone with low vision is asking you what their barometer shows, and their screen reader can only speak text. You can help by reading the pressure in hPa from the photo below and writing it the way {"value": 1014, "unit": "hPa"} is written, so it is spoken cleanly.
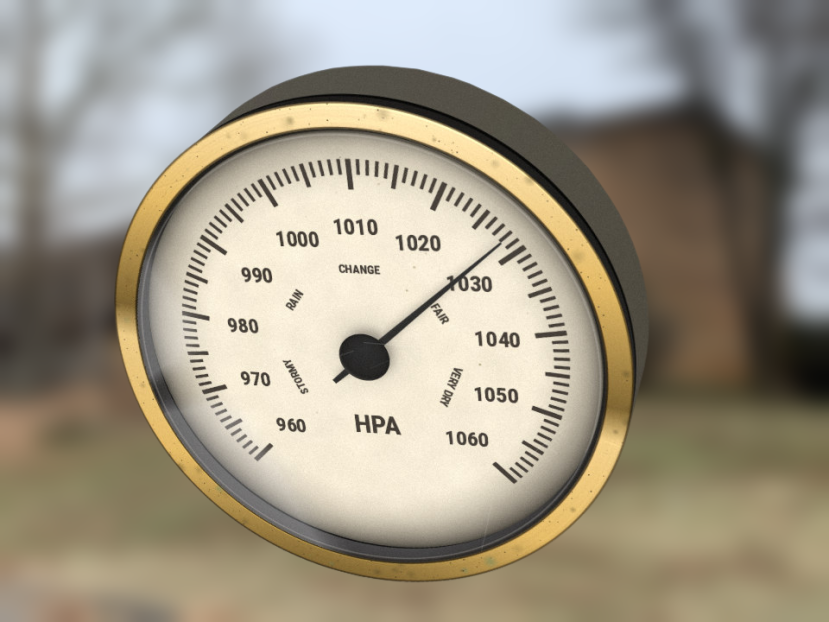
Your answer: {"value": 1028, "unit": "hPa"}
